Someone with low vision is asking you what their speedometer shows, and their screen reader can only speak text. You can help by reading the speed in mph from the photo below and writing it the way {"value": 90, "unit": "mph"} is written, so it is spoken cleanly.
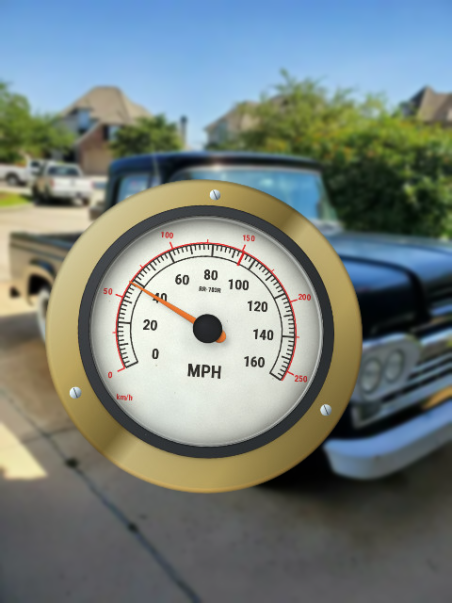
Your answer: {"value": 38, "unit": "mph"}
